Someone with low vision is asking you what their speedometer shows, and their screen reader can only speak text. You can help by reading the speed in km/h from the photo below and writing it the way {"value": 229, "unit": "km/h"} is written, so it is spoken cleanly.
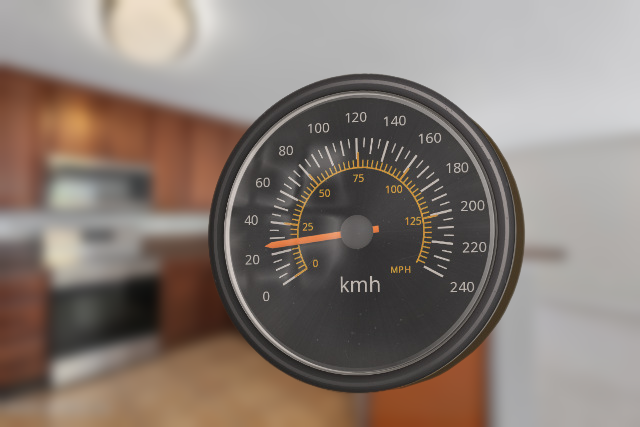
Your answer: {"value": 25, "unit": "km/h"}
